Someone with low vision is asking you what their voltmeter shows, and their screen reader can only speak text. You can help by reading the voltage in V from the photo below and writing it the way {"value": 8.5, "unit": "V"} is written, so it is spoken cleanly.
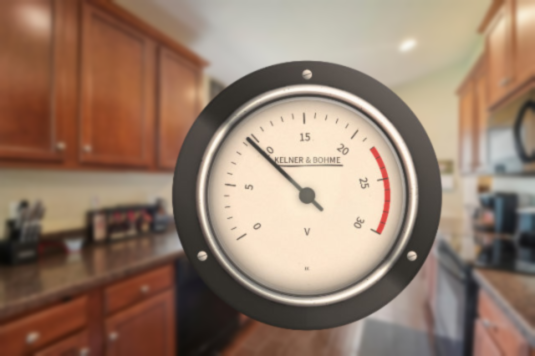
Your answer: {"value": 9.5, "unit": "V"}
